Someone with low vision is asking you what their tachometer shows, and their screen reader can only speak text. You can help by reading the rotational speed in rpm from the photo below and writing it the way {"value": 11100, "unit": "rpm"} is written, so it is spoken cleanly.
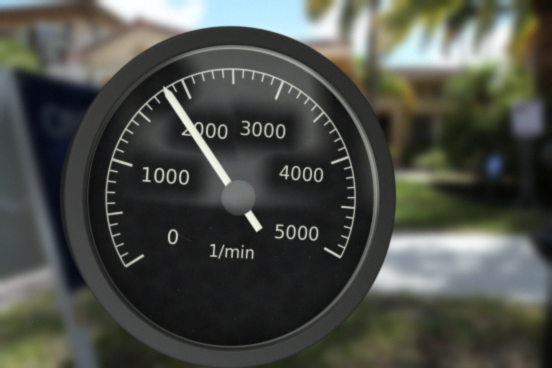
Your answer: {"value": 1800, "unit": "rpm"}
